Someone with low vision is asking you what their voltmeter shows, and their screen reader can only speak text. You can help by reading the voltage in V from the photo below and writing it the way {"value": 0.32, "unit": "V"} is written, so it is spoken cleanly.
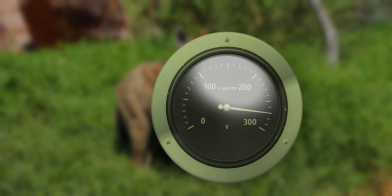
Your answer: {"value": 270, "unit": "V"}
